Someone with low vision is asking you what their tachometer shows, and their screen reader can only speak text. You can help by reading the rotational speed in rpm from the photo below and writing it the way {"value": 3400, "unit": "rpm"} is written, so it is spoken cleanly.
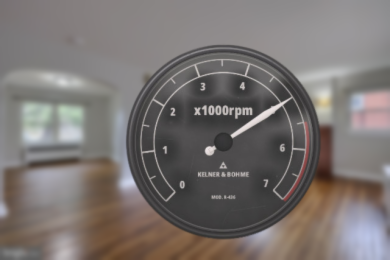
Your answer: {"value": 5000, "unit": "rpm"}
